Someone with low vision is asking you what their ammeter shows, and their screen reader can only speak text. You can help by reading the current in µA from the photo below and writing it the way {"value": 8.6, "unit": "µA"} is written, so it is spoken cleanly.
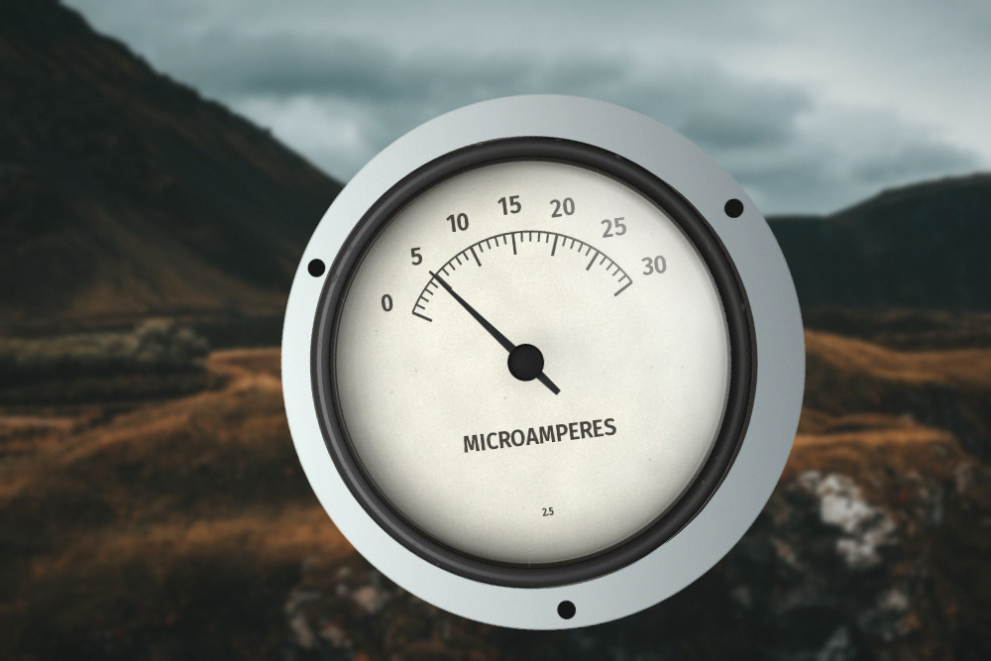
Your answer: {"value": 5, "unit": "µA"}
